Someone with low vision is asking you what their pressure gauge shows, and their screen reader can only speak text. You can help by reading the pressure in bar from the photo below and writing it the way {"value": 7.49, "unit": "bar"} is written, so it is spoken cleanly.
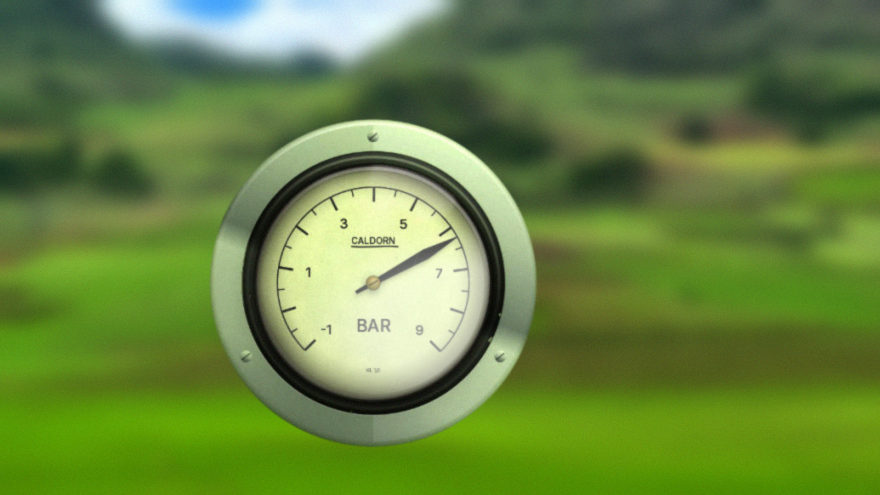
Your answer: {"value": 6.25, "unit": "bar"}
